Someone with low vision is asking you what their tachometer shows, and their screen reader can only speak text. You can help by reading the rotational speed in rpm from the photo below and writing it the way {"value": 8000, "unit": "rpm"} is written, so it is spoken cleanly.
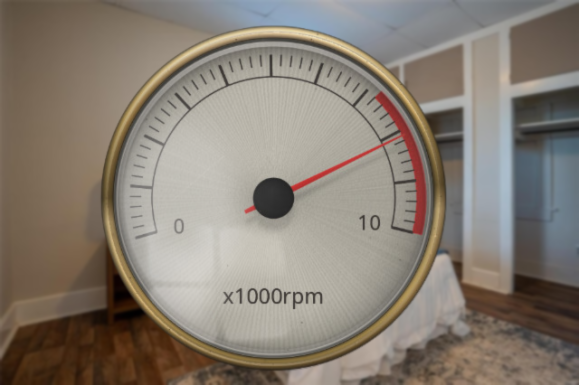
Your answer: {"value": 8100, "unit": "rpm"}
